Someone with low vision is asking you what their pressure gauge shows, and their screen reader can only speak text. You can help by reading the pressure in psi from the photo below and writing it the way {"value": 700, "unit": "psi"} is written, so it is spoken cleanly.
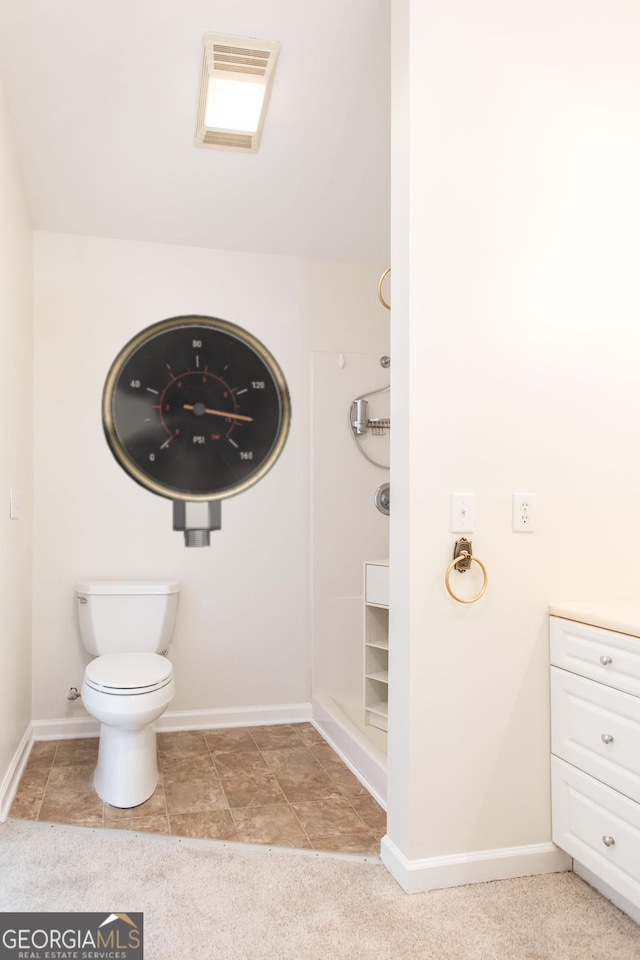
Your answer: {"value": 140, "unit": "psi"}
